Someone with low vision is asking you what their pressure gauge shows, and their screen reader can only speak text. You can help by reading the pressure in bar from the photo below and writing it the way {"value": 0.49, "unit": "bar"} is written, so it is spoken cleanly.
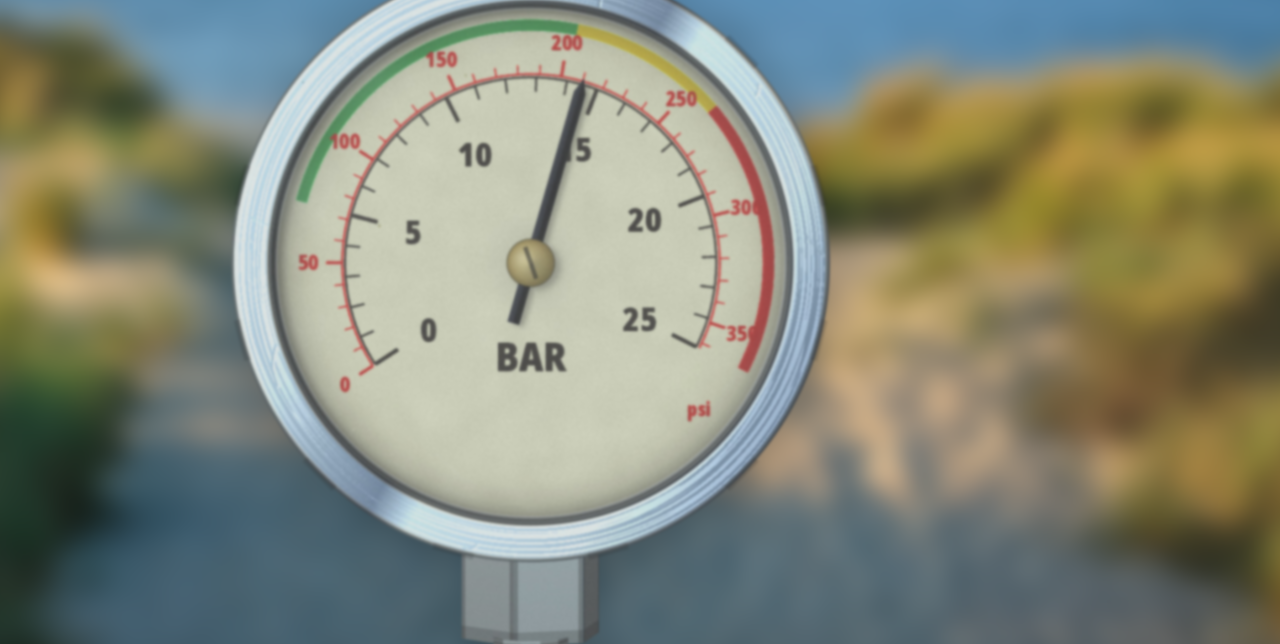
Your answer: {"value": 14.5, "unit": "bar"}
